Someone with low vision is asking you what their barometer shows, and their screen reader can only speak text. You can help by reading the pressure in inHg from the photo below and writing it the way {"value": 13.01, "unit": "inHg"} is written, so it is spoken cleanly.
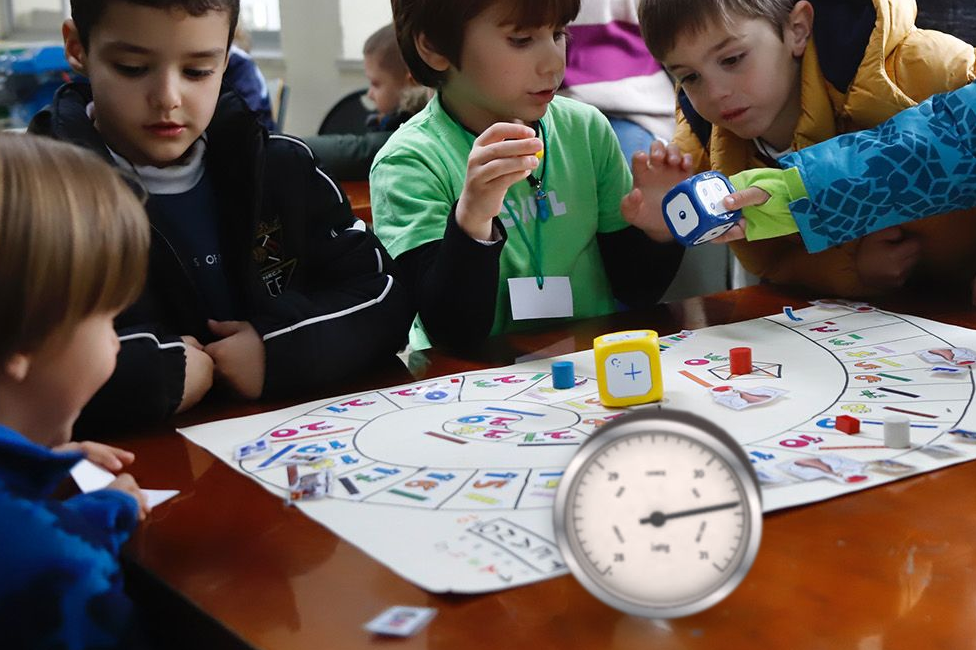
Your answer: {"value": 30.4, "unit": "inHg"}
